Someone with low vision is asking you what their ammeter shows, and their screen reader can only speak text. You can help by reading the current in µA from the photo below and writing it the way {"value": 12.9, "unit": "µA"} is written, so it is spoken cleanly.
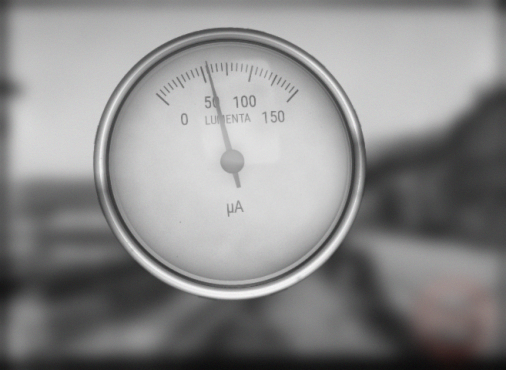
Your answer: {"value": 55, "unit": "µA"}
